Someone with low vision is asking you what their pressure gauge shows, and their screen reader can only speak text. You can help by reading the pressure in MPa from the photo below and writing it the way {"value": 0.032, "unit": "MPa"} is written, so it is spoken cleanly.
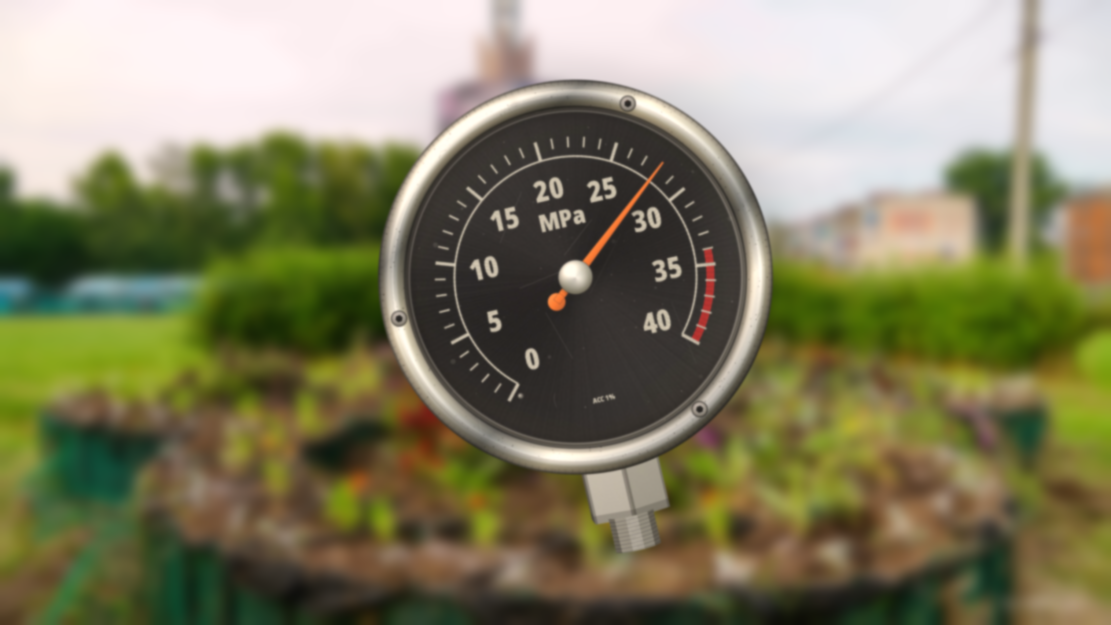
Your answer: {"value": 28, "unit": "MPa"}
